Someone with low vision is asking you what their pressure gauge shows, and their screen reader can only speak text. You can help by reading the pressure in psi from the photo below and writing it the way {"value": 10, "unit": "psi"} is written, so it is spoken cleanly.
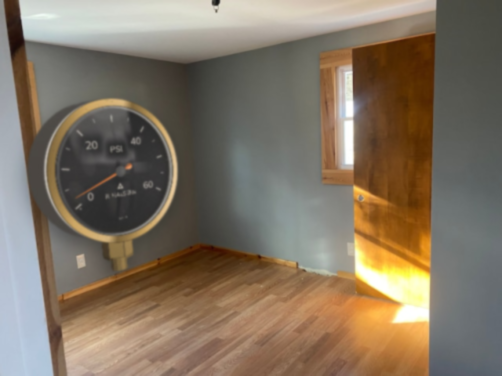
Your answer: {"value": 2.5, "unit": "psi"}
